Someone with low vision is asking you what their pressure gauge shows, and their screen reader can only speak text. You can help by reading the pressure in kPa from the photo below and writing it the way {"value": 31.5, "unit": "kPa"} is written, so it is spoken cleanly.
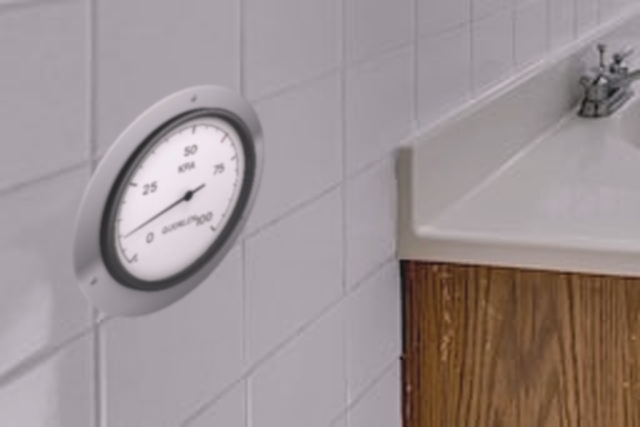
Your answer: {"value": 10, "unit": "kPa"}
